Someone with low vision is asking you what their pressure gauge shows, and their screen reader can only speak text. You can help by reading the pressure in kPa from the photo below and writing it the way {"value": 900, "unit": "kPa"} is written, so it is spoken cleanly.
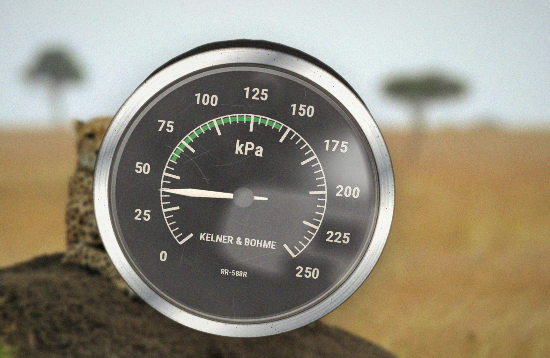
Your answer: {"value": 40, "unit": "kPa"}
